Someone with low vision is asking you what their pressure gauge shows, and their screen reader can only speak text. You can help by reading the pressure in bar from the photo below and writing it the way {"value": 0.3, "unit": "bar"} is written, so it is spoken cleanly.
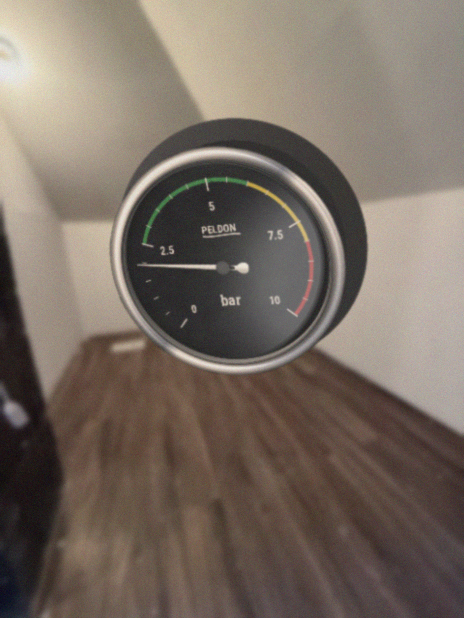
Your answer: {"value": 2, "unit": "bar"}
